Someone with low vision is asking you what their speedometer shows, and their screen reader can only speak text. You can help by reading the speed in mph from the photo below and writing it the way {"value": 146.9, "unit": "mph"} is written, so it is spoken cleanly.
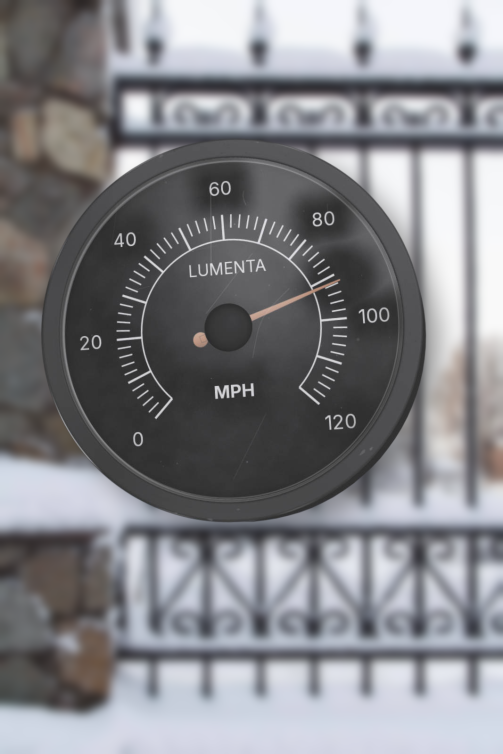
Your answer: {"value": 92, "unit": "mph"}
